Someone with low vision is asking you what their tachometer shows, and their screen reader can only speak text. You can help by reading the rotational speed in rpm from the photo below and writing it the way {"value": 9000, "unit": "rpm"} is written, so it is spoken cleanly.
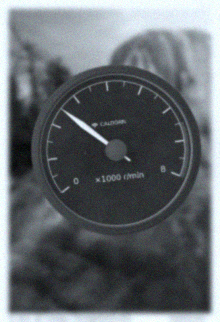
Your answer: {"value": 2500, "unit": "rpm"}
